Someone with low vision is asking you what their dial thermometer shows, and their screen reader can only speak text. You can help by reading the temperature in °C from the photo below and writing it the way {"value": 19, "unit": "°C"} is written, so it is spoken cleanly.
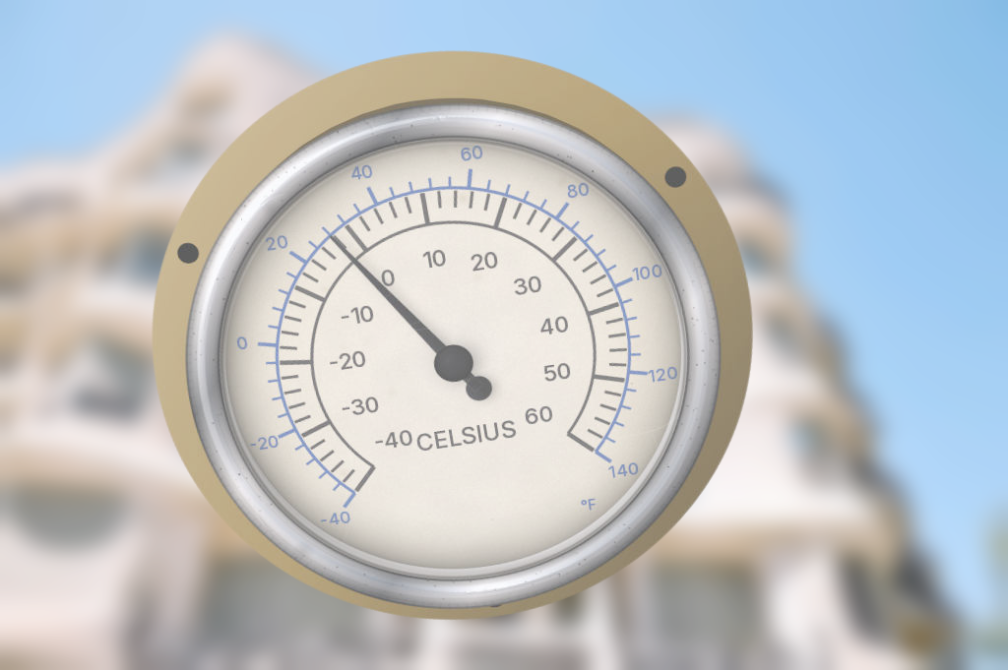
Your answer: {"value": -2, "unit": "°C"}
